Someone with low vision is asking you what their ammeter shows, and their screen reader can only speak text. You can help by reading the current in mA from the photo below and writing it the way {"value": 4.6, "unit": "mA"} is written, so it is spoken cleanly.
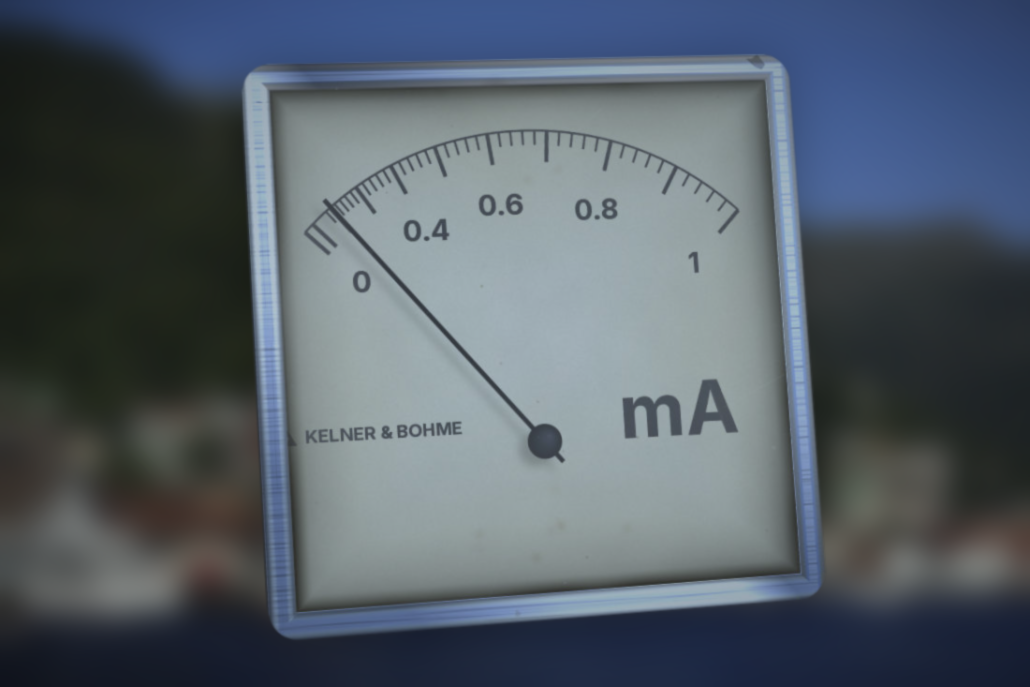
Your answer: {"value": 0.2, "unit": "mA"}
